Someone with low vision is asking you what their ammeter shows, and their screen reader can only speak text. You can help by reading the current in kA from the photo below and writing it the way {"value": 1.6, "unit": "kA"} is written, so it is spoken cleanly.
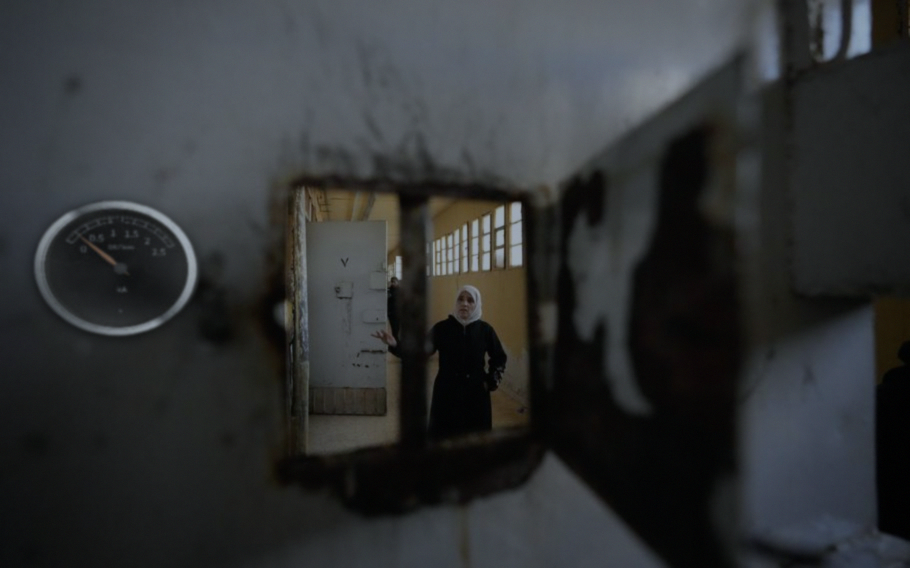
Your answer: {"value": 0.25, "unit": "kA"}
